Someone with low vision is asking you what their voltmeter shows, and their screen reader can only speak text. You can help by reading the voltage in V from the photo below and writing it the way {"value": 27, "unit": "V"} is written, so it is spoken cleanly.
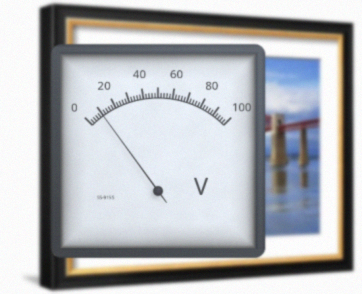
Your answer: {"value": 10, "unit": "V"}
